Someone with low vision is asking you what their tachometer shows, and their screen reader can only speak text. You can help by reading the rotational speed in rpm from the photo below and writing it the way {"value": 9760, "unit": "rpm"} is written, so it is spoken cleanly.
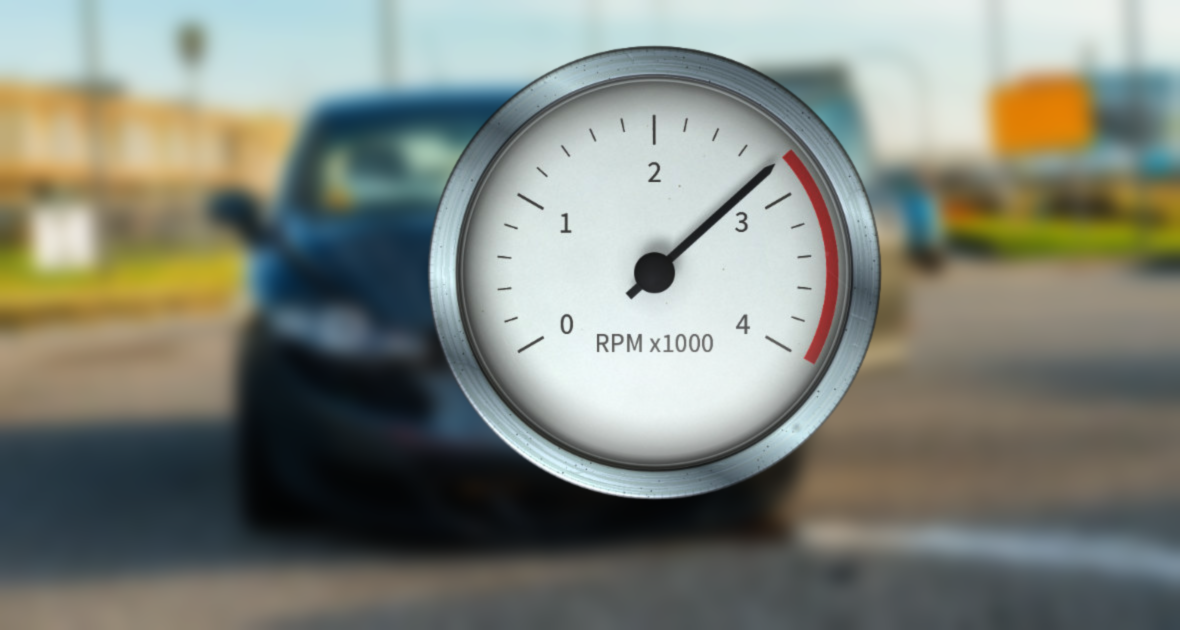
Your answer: {"value": 2800, "unit": "rpm"}
